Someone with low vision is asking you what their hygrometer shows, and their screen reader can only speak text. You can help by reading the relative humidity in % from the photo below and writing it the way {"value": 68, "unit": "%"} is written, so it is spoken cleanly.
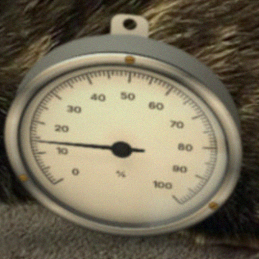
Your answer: {"value": 15, "unit": "%"}
